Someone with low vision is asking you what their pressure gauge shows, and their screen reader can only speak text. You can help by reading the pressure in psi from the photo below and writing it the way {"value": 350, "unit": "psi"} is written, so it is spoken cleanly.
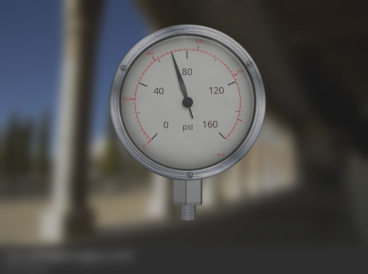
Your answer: {"value": 70, "unit": "psi"}
